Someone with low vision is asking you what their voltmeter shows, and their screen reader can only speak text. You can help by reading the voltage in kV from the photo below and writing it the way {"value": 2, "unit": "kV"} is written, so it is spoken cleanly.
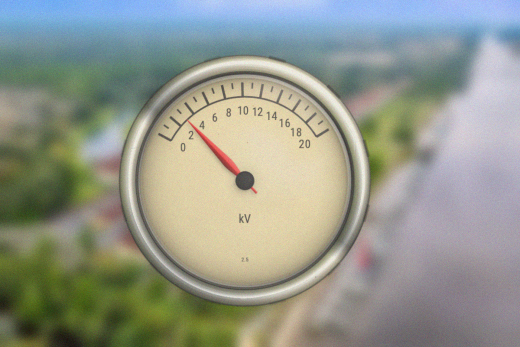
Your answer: {"value": 3, "unit": "kV"}
